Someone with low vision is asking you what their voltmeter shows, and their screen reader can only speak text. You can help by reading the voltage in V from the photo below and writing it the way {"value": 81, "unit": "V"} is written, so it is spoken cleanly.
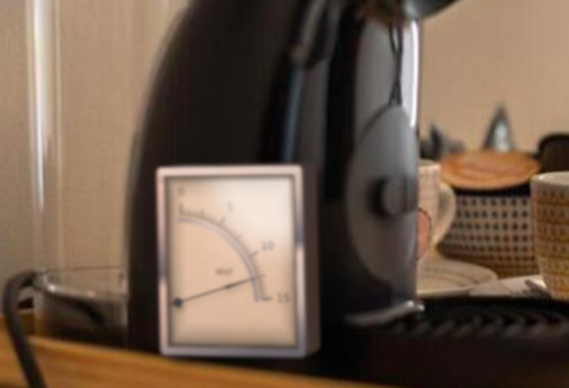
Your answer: {"value": 12.5, "unit": "V"}
